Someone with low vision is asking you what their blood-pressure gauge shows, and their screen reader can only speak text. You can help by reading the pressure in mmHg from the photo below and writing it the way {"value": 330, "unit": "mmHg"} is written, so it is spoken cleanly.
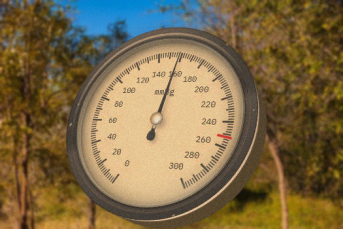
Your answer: {"value": 160, "unit": "mmHg"}
